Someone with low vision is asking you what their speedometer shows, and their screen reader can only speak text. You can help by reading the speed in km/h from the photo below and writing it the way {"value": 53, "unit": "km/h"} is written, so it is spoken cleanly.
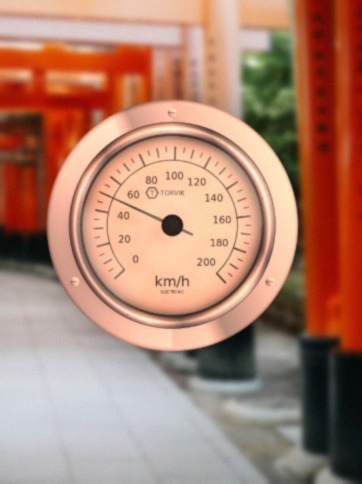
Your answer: {"value": 50, "unit": "km/h"}
